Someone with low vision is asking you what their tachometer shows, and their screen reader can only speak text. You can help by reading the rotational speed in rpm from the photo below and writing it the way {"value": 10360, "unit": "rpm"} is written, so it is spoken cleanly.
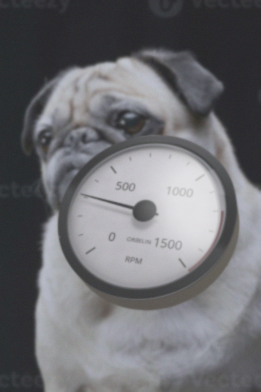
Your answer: {"value": 300, "unit": "rpm"}
